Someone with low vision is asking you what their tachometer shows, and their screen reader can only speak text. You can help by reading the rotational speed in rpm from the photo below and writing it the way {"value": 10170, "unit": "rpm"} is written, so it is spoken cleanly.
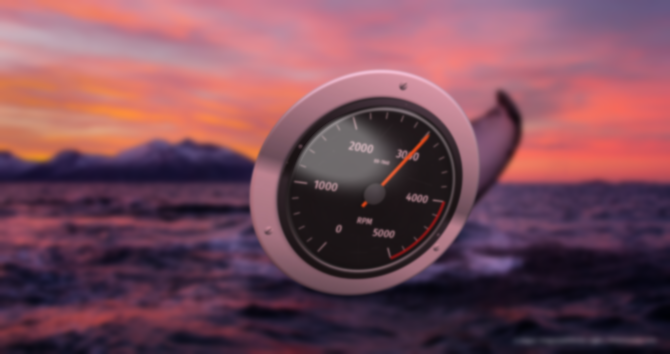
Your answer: {"value": 3000, "unit": "rpm"}
